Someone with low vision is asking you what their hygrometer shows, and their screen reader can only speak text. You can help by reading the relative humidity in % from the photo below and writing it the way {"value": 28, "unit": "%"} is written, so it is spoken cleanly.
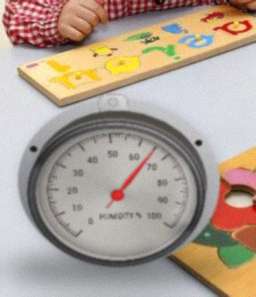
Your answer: {"value": 65, "unit": "%"}
